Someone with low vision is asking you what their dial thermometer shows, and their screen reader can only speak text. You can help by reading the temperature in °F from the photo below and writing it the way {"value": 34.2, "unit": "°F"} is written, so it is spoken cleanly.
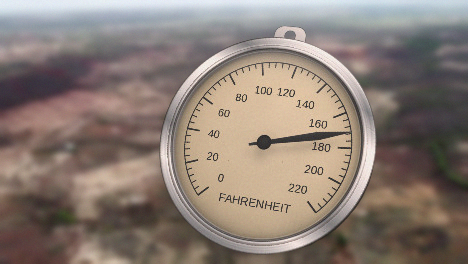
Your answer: {"value": 172, "unit": "°F"}
